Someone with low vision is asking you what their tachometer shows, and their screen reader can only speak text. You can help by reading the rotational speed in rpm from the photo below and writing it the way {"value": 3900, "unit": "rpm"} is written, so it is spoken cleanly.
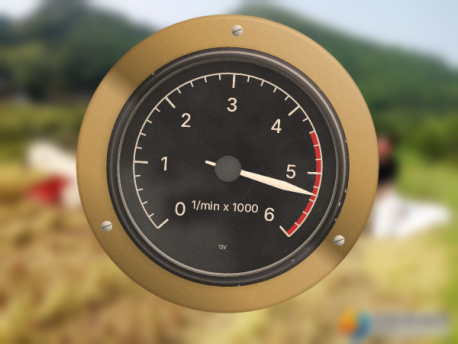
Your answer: {"value": 5300, "unit": "rpm"}
